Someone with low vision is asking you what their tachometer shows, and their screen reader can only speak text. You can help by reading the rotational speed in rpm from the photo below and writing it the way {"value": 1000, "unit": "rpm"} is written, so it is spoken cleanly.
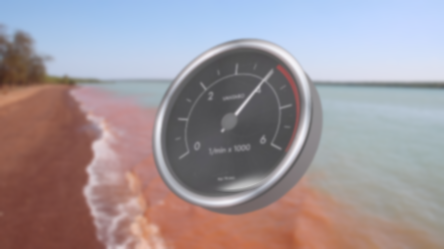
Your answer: {"value": 4000, "unit": "rpm"}
